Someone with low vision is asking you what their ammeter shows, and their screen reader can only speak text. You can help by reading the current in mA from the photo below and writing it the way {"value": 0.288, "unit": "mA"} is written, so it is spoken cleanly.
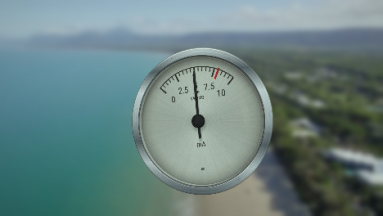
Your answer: {"value": 5, "unit": "mA"}
